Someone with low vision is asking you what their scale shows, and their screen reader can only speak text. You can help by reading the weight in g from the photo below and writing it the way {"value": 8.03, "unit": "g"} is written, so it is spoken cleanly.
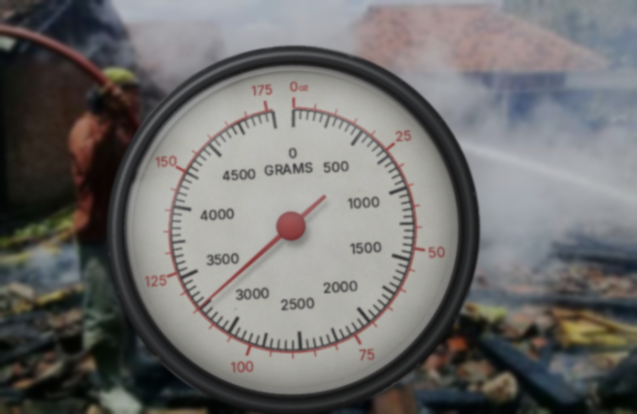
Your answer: {"value": 3250, "unit": "g"}
